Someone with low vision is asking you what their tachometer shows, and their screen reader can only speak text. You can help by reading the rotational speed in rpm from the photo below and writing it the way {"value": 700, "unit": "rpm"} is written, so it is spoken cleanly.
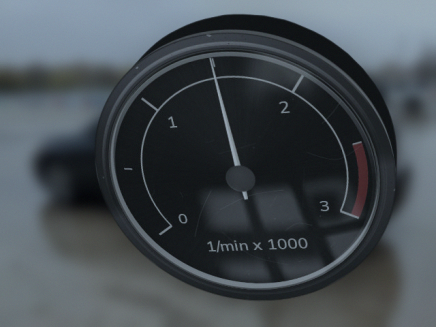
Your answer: {"value": 1500, "unit": "rpm"}
